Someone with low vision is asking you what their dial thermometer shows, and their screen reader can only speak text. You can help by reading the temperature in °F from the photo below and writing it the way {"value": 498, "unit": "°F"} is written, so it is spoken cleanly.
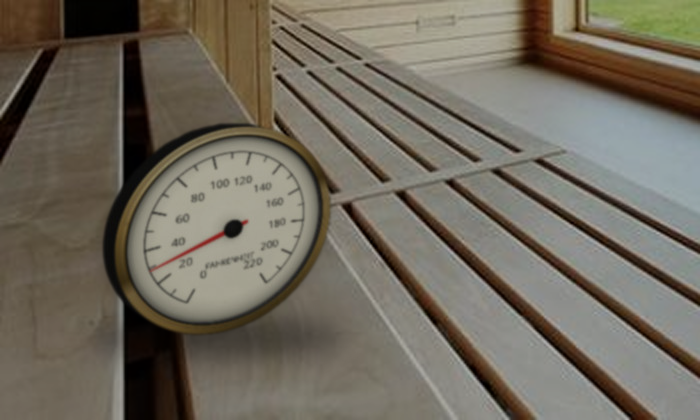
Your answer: {"value": 30, "unit": "°F"}
